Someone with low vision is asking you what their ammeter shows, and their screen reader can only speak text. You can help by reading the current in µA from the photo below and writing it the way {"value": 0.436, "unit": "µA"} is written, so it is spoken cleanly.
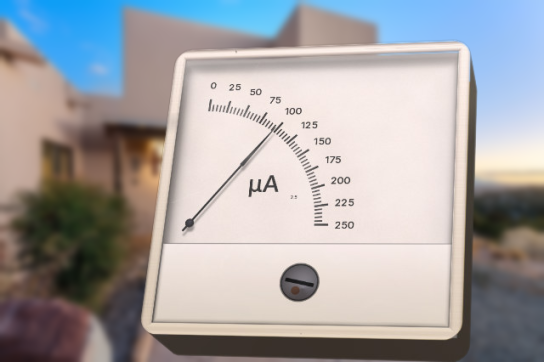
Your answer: {"value": 100, "unit": "µA"}
